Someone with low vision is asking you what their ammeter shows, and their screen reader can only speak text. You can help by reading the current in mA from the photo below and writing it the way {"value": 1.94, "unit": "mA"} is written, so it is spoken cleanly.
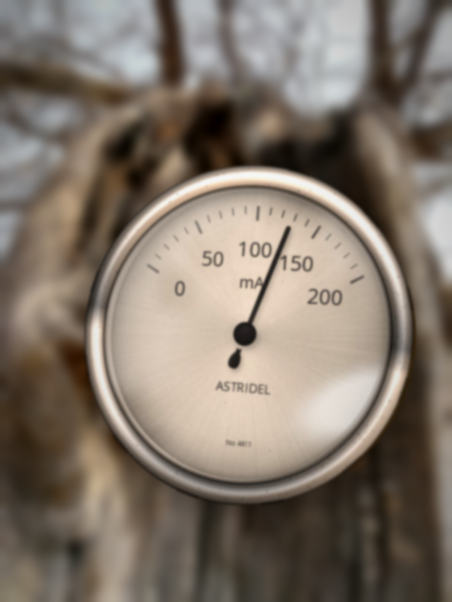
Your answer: {"value": 130, "unit": "mA"}
